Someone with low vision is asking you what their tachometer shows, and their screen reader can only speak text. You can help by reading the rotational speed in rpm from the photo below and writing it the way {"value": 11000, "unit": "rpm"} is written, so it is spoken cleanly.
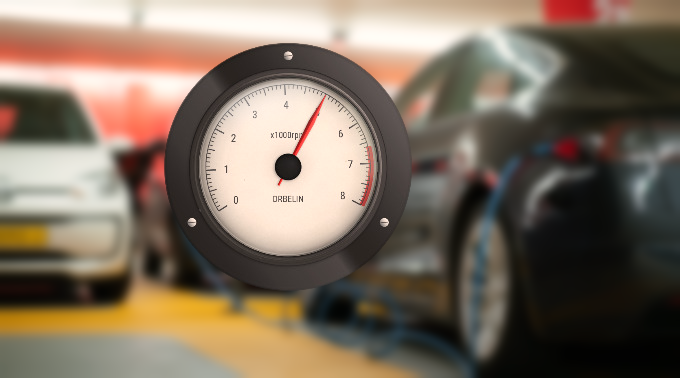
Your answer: {"value": 5000, "unit": "rpm"}
